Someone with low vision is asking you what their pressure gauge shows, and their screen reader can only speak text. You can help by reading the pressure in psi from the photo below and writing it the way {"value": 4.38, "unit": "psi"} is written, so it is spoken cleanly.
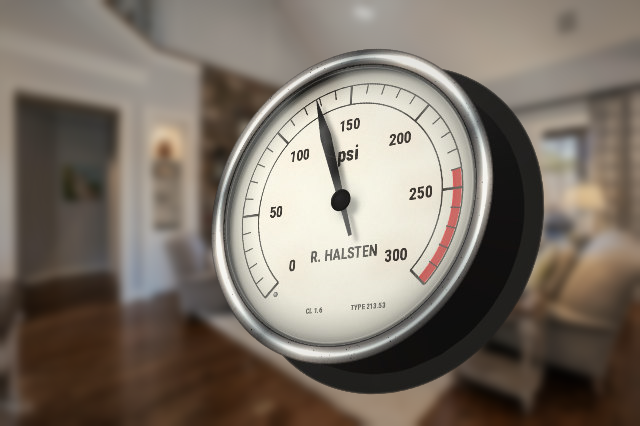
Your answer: {"value": 130, "unit": "psi"}
